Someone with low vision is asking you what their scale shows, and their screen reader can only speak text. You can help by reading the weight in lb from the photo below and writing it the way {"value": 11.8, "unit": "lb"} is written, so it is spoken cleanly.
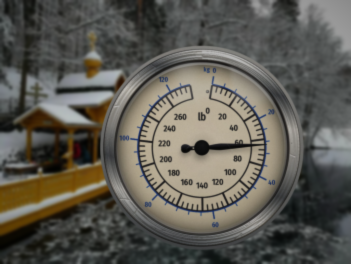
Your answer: {"value": 64, "unit": "lb"}
